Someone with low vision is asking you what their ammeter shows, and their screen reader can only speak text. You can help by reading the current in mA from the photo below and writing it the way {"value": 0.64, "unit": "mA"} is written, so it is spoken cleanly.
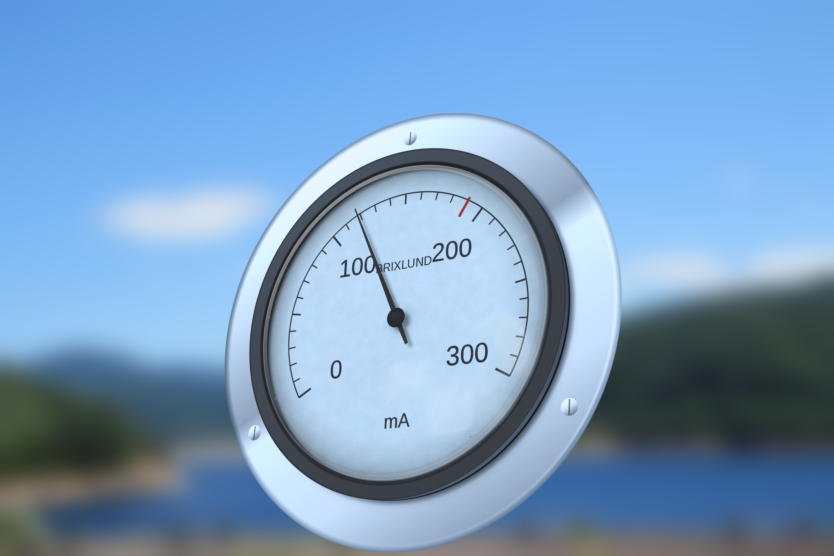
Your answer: {"value": 120, "unit": "mA"}
